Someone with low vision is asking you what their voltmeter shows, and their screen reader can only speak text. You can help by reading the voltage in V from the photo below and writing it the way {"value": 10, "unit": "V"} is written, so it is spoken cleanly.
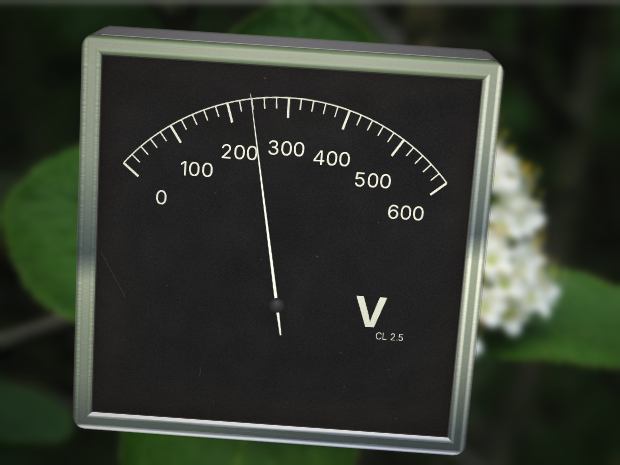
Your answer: {"value": 240, "unit": "V"}
